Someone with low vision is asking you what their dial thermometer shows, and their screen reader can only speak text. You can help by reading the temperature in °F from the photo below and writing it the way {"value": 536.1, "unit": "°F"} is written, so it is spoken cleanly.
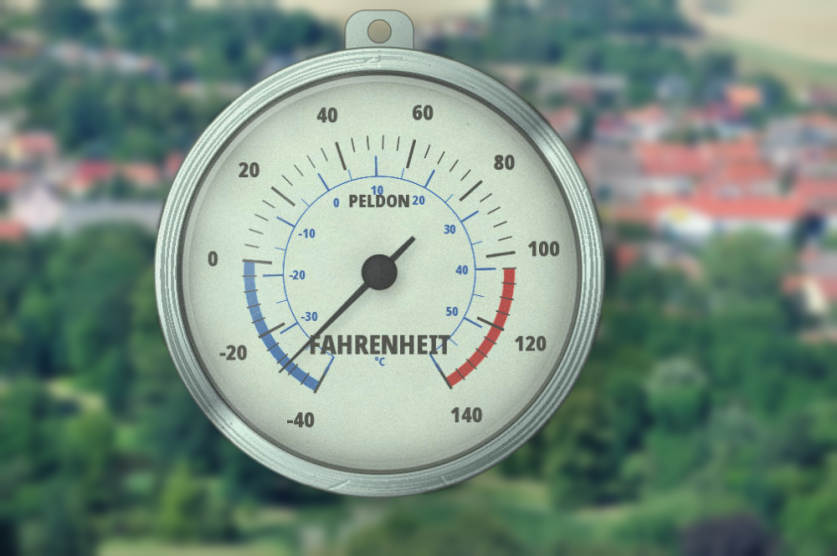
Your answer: {"value": -30, "unit": "°F"}
